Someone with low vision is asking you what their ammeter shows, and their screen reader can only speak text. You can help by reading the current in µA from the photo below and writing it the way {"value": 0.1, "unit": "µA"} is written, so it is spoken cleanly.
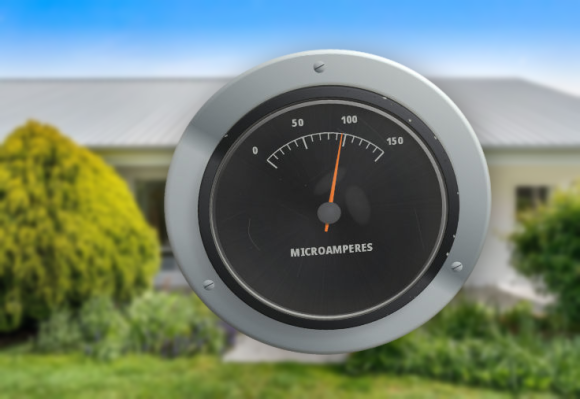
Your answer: {"value": 95, "unit": "µA"}
